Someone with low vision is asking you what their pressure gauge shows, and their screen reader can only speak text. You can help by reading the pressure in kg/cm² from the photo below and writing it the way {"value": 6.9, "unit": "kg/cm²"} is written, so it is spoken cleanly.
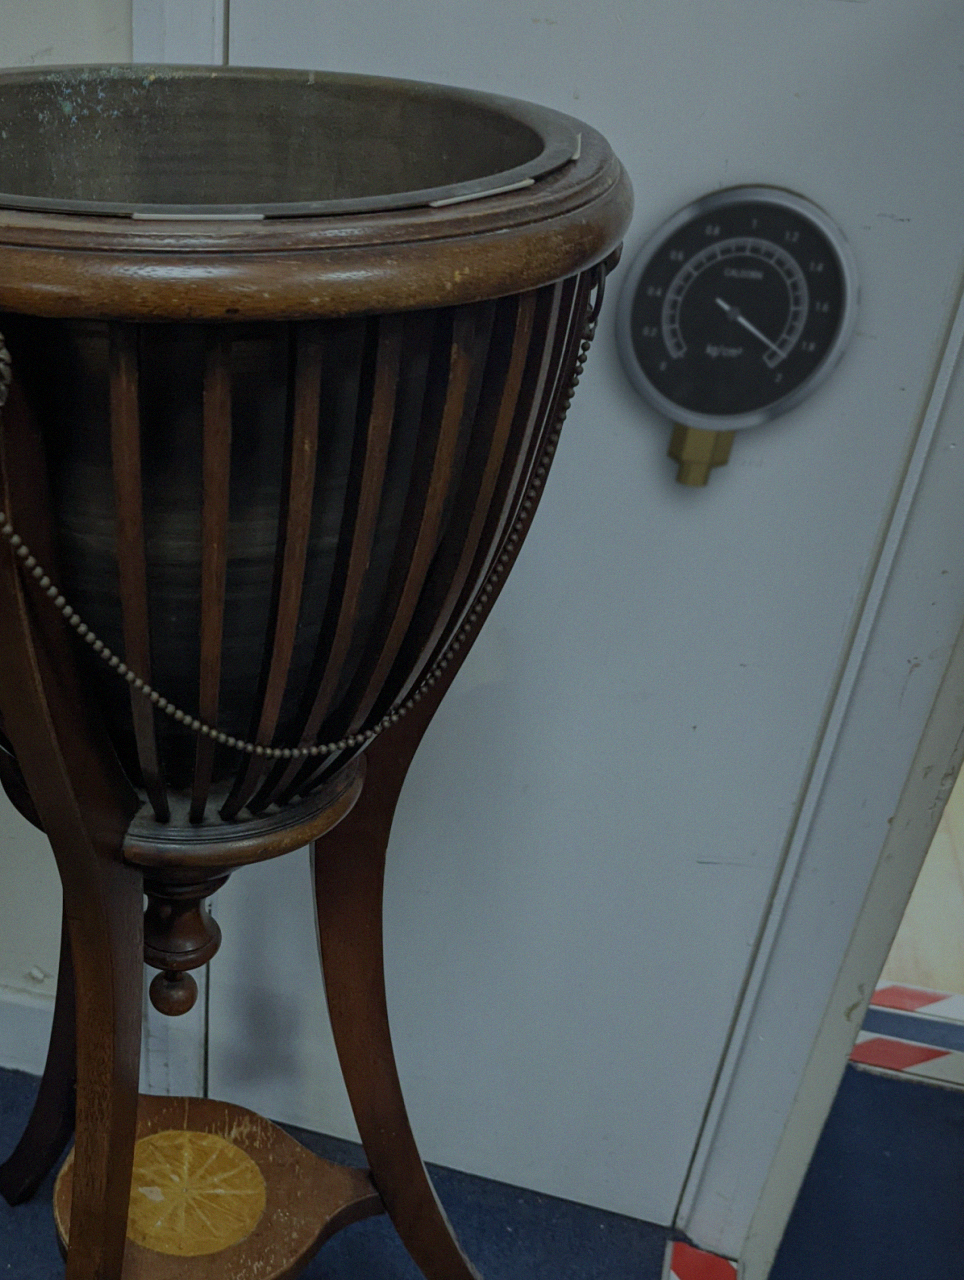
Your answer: {"value": 1.9, "unit": "kg/cm²"}
